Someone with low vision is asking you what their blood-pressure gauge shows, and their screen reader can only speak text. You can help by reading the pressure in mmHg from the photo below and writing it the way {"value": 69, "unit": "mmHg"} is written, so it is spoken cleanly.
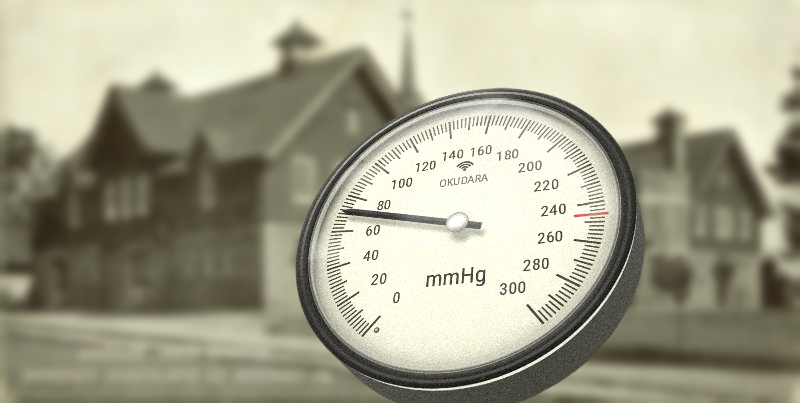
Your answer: {"value": 70, "unit": "mmHg"}
